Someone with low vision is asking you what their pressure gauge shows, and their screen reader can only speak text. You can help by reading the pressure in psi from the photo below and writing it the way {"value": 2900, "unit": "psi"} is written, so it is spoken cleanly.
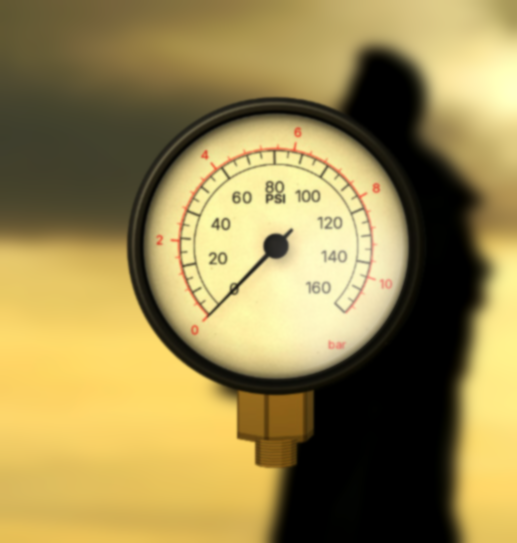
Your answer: {"value": 0, "unit": "psi"}
